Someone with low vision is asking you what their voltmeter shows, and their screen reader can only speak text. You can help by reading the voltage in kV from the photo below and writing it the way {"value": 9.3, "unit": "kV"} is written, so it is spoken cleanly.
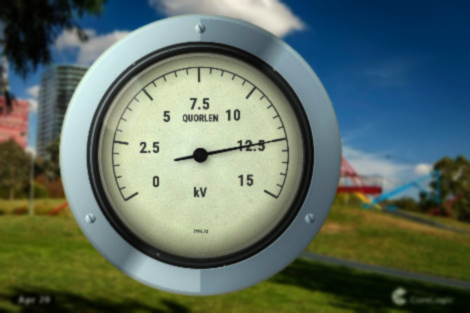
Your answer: {"value": 12.5, "unit": "kV"}
